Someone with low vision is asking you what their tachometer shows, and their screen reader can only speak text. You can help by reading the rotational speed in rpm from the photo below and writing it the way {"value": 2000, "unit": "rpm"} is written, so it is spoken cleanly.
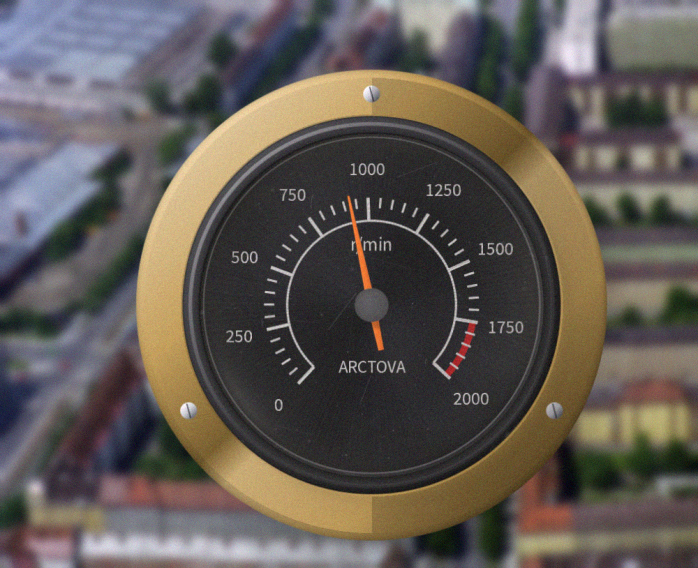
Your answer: {"value": 925, "unit": "rpm"}
